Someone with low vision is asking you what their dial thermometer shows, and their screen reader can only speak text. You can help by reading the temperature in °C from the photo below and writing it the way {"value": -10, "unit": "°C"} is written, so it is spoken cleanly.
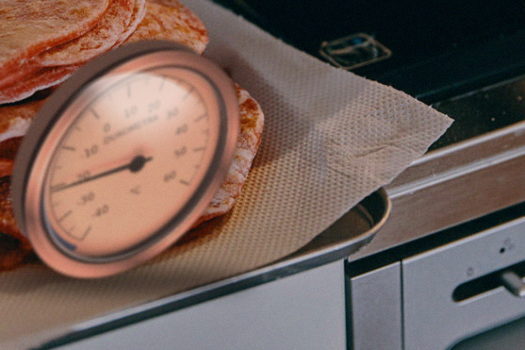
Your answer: {"value": -20, "unit": "°C"}
